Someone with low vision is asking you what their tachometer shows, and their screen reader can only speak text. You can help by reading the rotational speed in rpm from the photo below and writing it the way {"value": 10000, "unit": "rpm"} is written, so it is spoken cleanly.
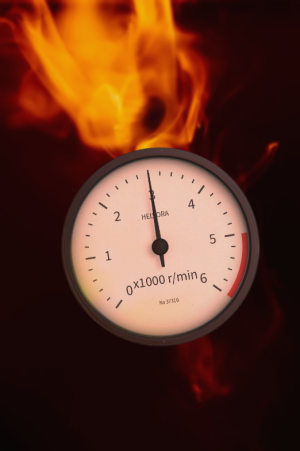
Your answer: {"value": 3000, "unit": "rpm"}
